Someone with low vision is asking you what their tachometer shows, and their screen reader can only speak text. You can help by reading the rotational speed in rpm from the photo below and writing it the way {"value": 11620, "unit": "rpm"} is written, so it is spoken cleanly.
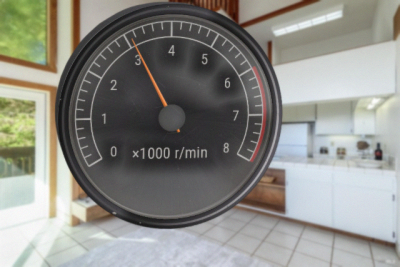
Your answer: {"value": 3100, "unit": "rpm"}
